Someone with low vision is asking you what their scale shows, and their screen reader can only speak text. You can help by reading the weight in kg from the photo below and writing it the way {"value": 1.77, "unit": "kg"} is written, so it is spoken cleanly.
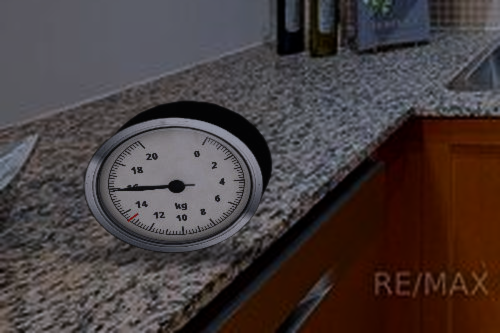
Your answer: {"value": 16, "unit": "kg"}
